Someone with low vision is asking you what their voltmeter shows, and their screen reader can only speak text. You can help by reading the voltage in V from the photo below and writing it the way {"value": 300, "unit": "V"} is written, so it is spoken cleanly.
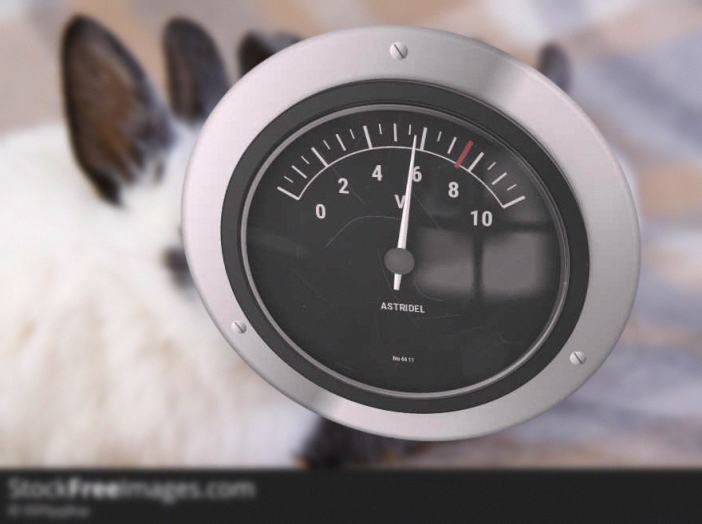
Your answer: {"value": 5.75, "unit": "V"}
